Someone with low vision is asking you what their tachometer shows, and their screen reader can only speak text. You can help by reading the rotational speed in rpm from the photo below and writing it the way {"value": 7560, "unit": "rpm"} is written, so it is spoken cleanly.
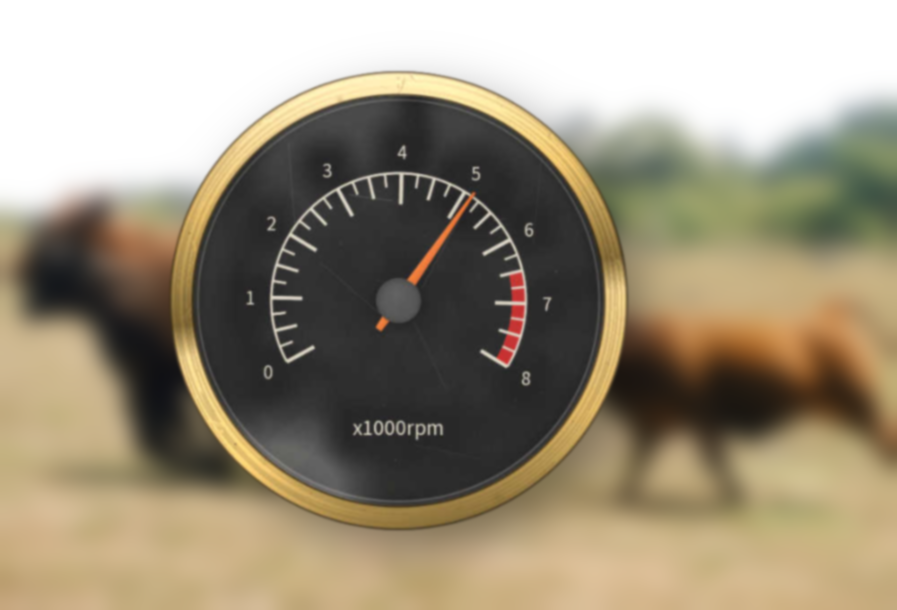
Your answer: {"value": 5125, "unit": "rpm"}
